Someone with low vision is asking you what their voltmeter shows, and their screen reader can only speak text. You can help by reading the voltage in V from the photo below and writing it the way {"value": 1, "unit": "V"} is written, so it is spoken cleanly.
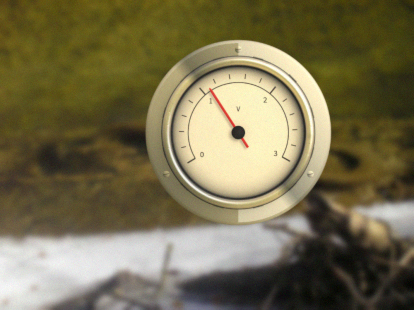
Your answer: {"value": 1.1, "unit": "V"}
